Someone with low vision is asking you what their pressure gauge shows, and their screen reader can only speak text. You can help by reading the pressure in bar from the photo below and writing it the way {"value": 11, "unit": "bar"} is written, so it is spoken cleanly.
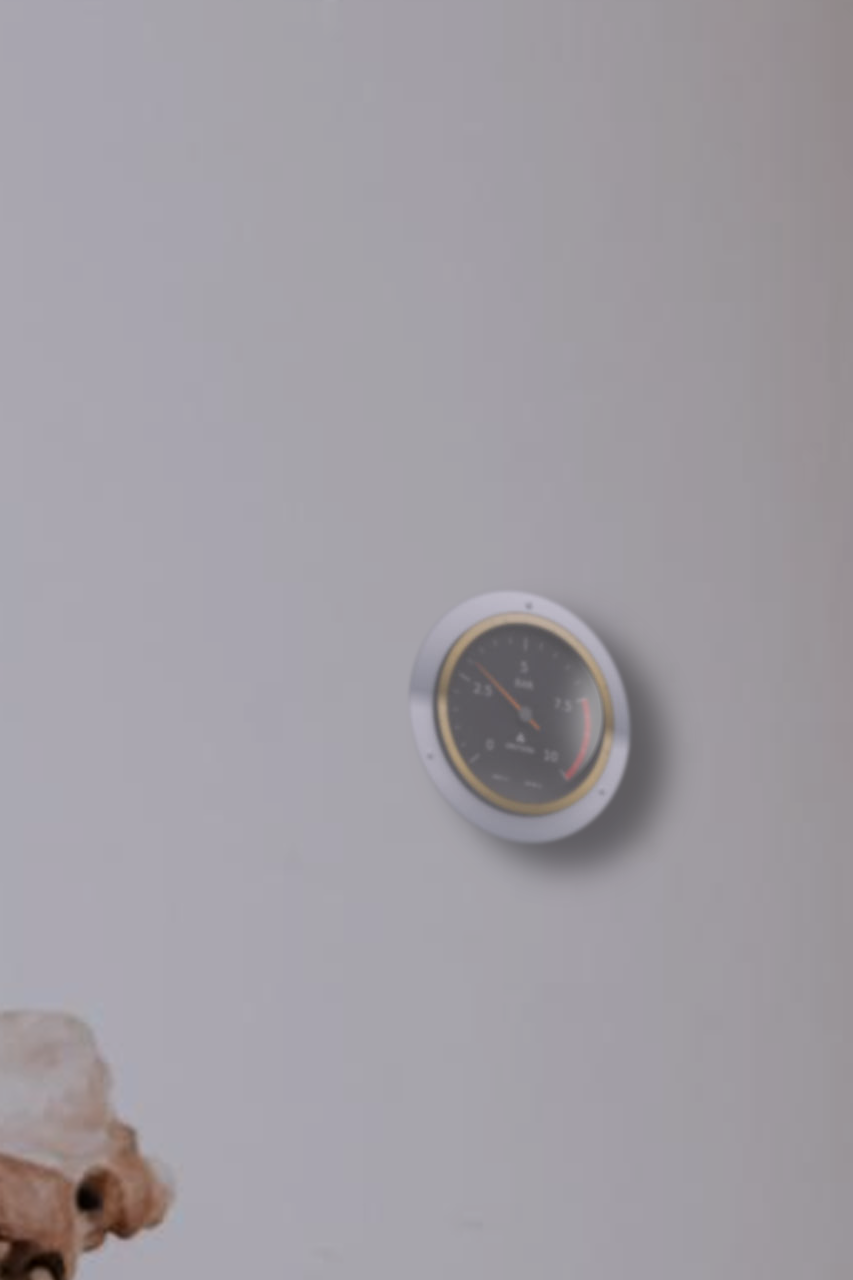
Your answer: {"value": 3, "unit": "bar"}
